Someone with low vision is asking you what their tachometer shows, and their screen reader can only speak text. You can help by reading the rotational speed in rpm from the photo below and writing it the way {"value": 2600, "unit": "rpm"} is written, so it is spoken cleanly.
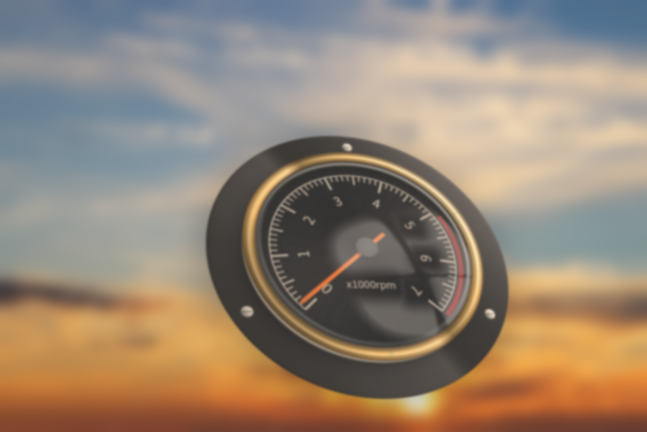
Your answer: {"value": 100, "unit": "rpm"}
